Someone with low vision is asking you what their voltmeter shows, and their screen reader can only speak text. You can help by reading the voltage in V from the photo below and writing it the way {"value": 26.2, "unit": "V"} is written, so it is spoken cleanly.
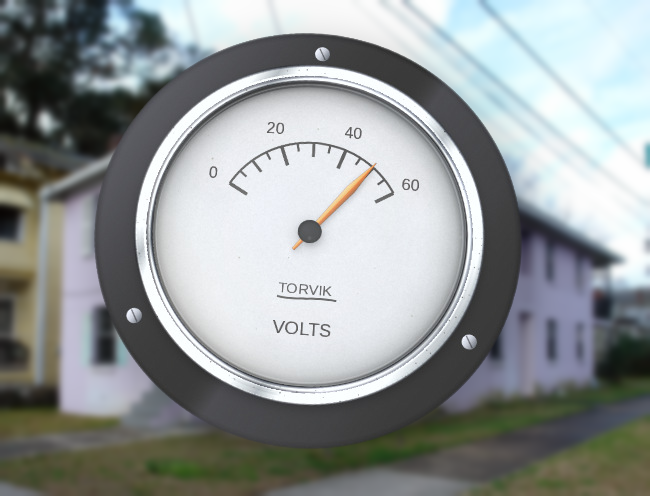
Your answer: {"value": 50, "unit": "V"}
